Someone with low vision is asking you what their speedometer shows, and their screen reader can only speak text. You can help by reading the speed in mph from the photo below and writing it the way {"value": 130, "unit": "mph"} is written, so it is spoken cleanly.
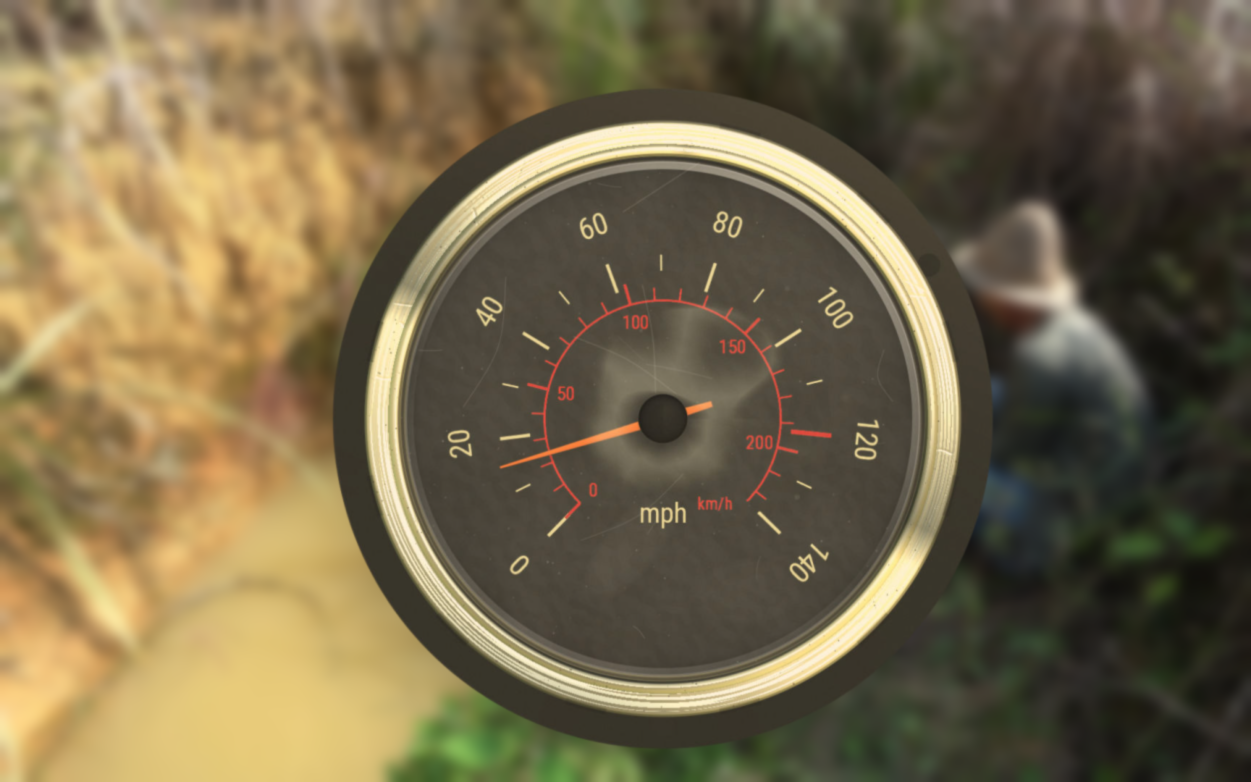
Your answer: {"value": 15, "unit": "mph"}
